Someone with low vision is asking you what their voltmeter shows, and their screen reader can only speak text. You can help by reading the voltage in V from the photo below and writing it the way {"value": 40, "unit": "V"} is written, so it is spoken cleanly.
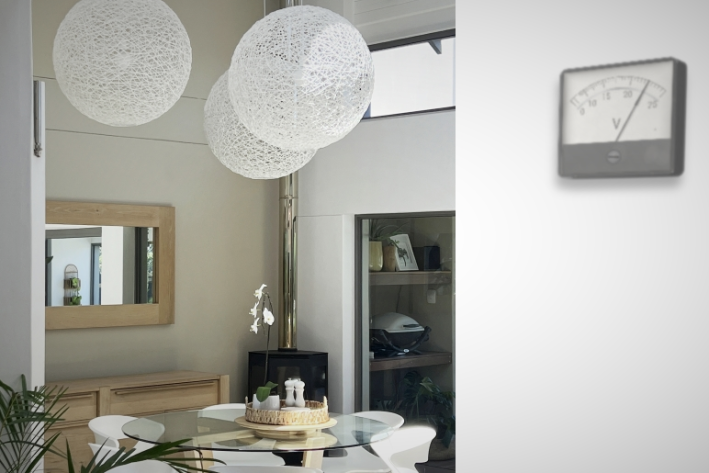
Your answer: {"value": 22.5, "unit": "V"}
